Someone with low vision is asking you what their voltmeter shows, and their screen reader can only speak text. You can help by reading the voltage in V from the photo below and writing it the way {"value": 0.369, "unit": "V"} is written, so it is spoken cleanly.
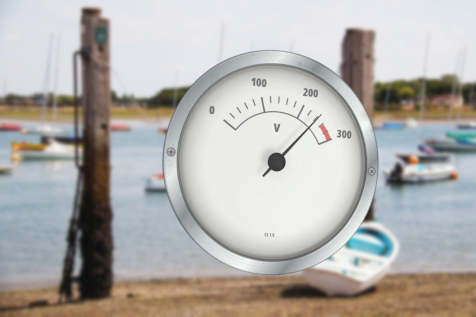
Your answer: {"value": 240, "unit": "V"}
